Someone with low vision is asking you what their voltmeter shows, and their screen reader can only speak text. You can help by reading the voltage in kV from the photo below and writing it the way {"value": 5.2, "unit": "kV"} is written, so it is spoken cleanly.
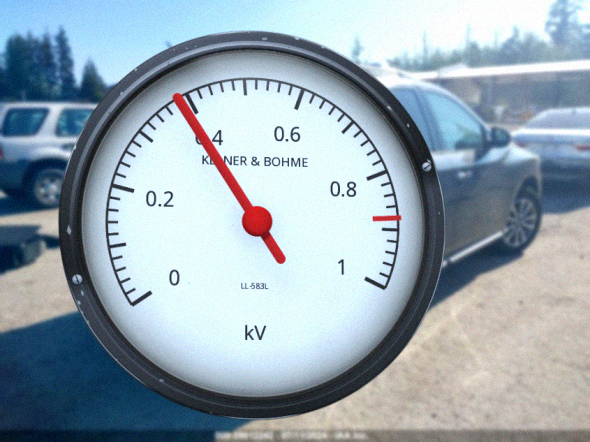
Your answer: {"value": 0.38, "unit": "kV"}
